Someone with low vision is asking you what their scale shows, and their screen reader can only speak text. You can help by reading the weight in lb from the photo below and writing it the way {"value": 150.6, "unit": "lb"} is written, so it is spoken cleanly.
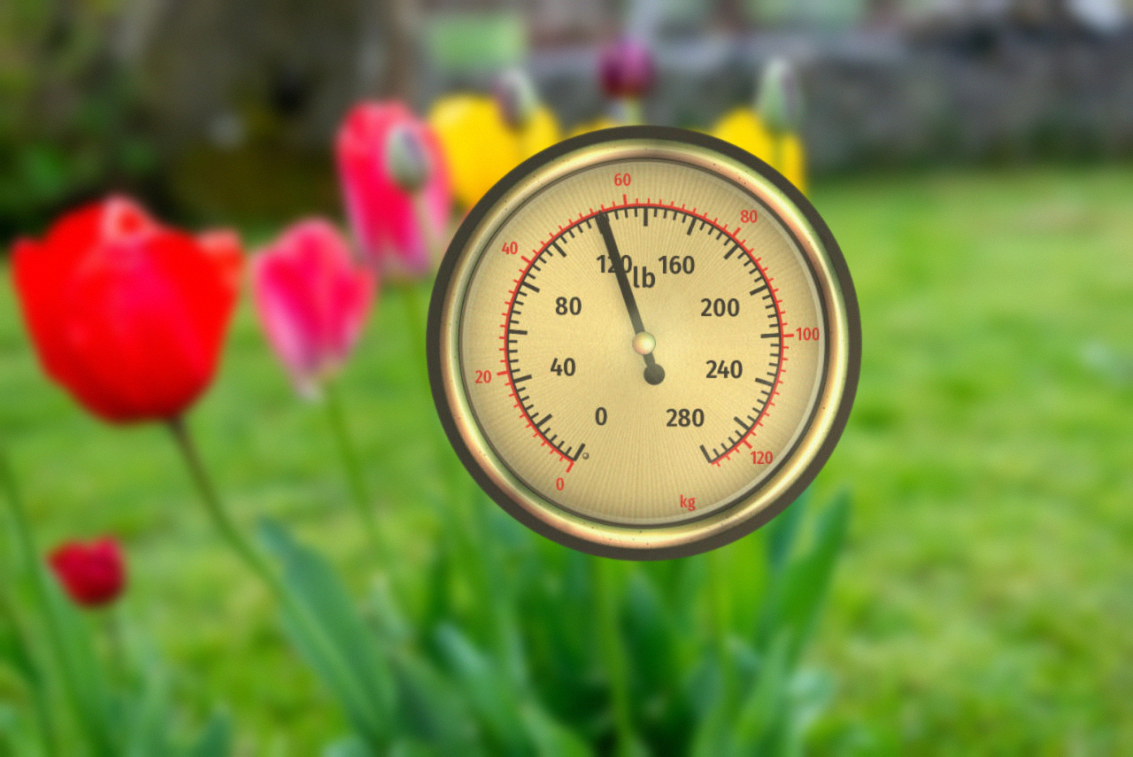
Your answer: {"value": 122, "unit": "lb"}
